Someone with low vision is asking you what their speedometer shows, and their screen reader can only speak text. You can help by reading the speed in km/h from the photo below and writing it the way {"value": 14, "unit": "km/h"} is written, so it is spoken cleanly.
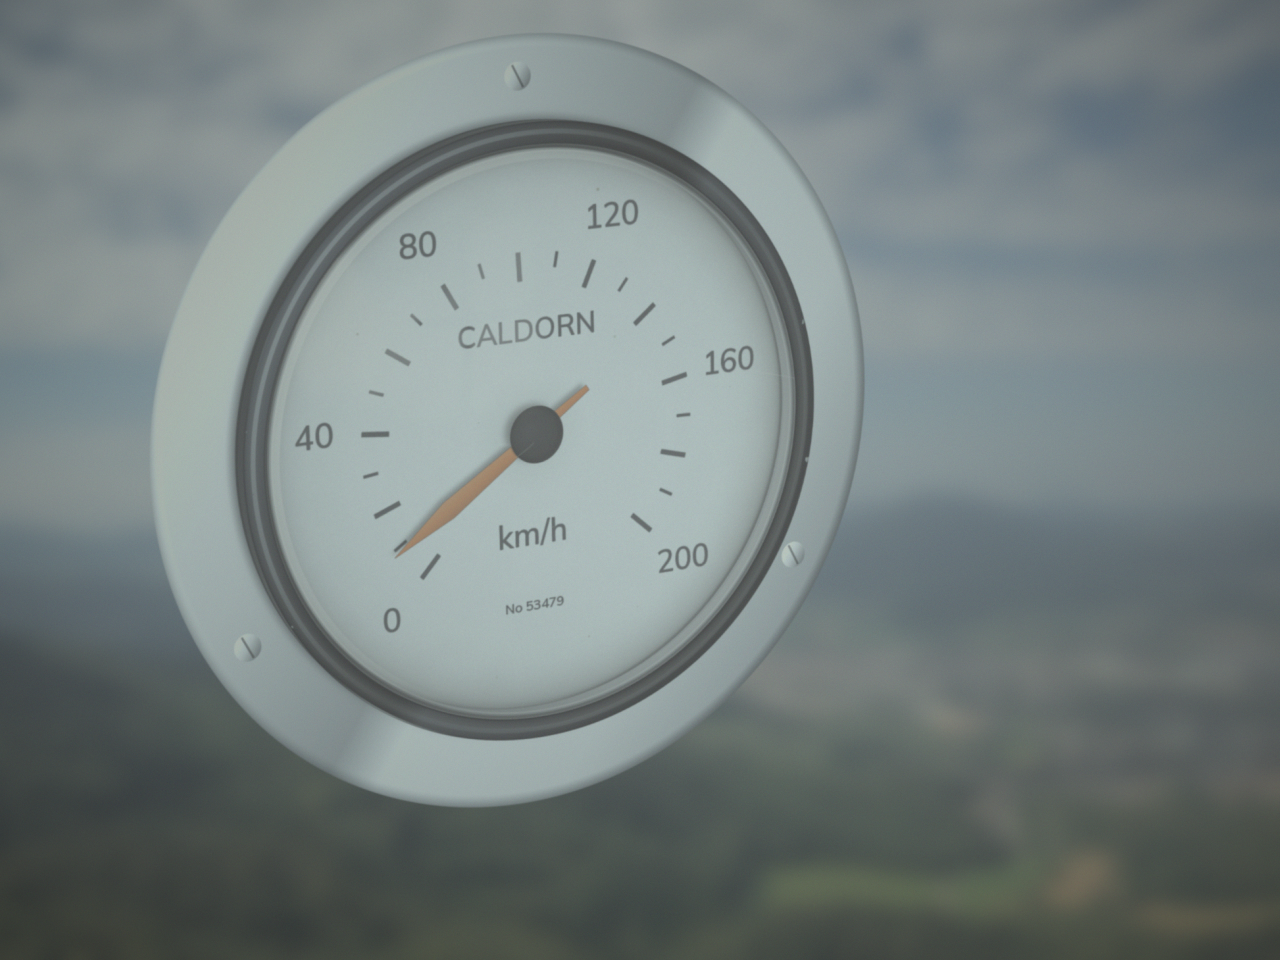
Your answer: {"value": 10, "unit": "km/h"}
